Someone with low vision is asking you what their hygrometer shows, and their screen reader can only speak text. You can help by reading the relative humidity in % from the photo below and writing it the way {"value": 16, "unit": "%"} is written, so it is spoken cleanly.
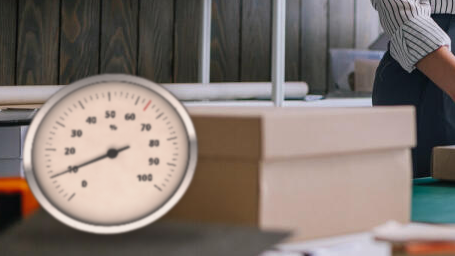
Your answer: {"value": 10, "unit": "%"}
